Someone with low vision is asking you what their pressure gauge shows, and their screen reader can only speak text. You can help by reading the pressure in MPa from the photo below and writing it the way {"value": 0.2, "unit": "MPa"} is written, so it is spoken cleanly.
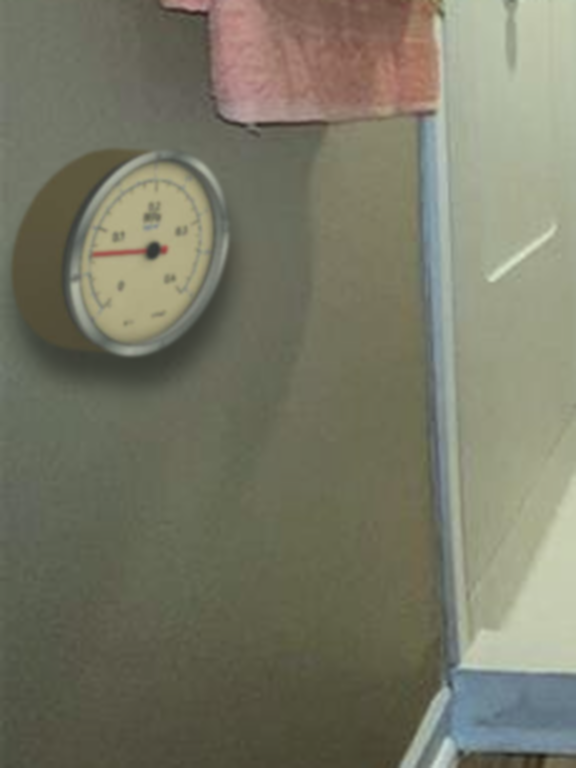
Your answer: {"value": 0.07, "unit": "MPa"}
